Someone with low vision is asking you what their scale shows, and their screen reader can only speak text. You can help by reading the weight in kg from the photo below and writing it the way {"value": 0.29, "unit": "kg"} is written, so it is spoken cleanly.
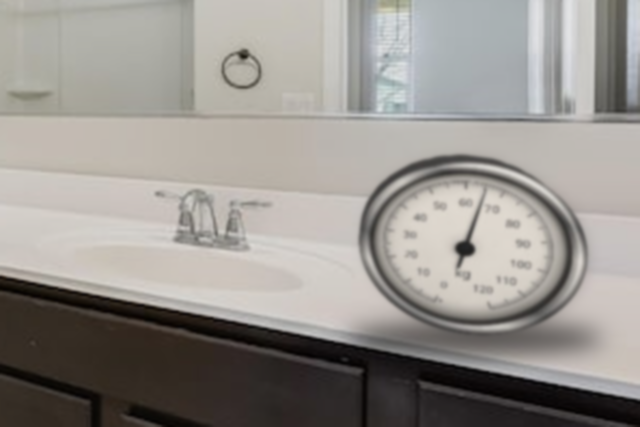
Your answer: {"value": 65, "unit": "kg"}
